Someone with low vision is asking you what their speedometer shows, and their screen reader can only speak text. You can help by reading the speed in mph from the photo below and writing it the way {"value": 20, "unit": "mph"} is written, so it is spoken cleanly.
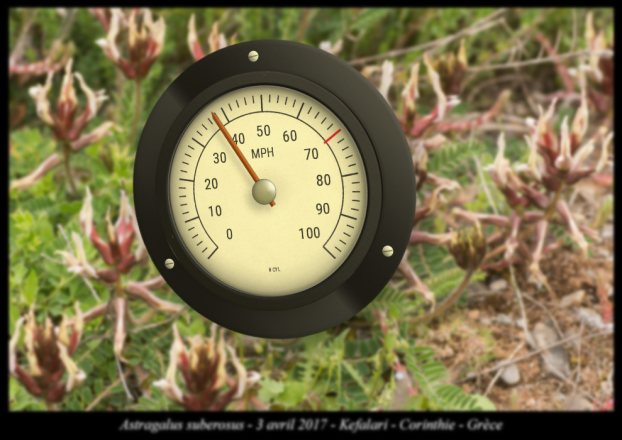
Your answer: {"value": 38, "unit": "mph"}
